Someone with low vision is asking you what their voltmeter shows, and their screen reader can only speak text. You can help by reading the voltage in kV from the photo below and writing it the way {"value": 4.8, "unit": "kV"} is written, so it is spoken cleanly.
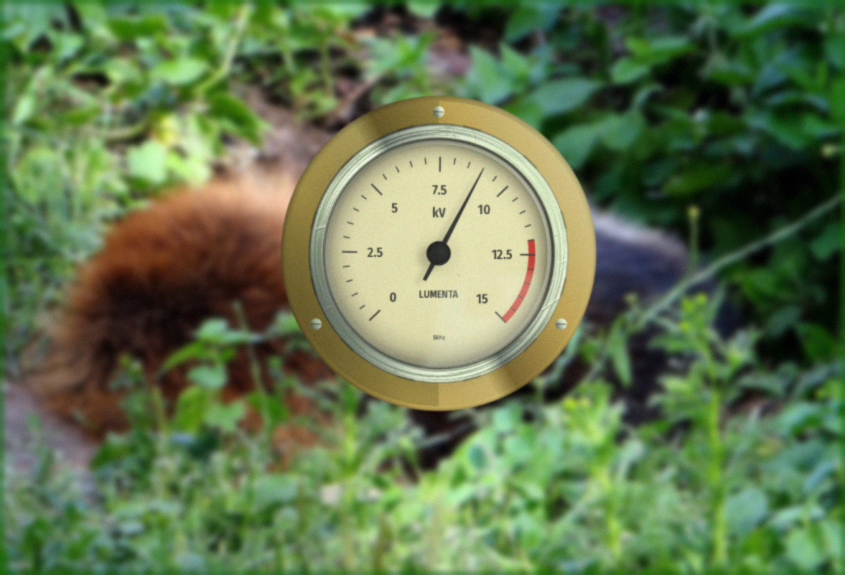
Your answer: {"value": 9, "unit": "kV"}
